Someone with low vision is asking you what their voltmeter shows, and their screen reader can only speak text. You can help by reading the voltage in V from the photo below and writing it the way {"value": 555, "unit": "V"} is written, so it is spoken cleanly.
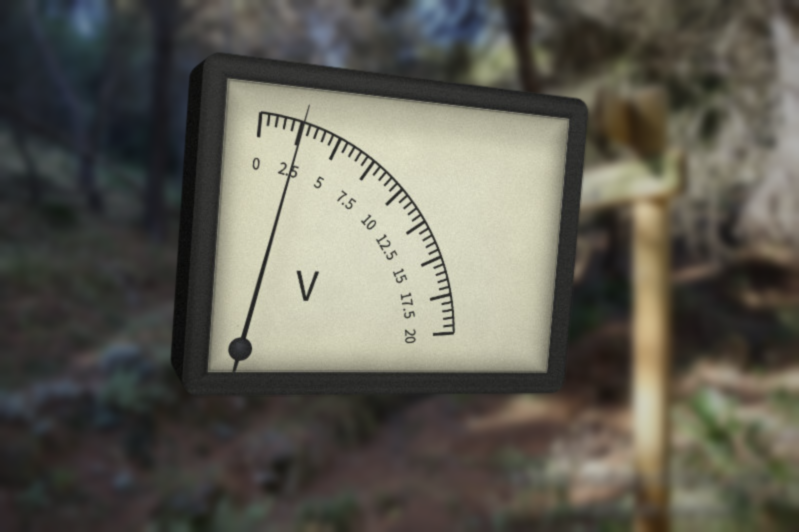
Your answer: {"value": 2.5, "unit": "V"}
